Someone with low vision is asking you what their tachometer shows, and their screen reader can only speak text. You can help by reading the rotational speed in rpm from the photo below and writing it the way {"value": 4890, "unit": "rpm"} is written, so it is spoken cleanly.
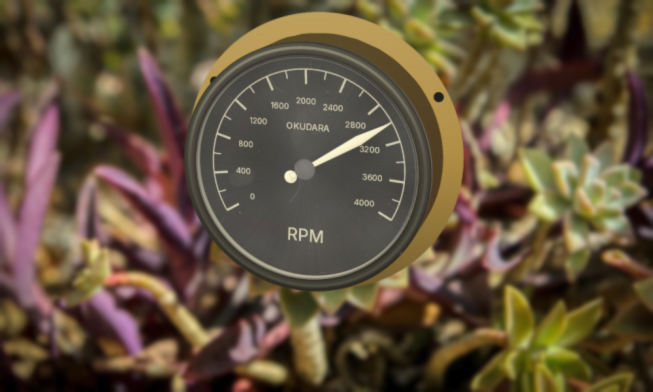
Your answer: {"value": 3000, "unit": "rpm"}
